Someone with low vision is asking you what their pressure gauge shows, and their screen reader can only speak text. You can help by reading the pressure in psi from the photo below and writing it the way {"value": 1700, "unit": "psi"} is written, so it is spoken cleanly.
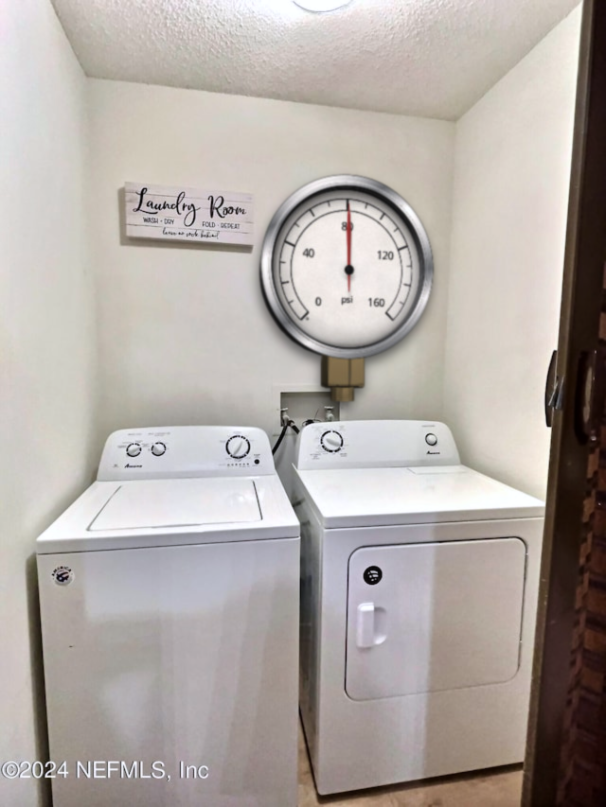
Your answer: {"value": 80, "unit": "psi"}
